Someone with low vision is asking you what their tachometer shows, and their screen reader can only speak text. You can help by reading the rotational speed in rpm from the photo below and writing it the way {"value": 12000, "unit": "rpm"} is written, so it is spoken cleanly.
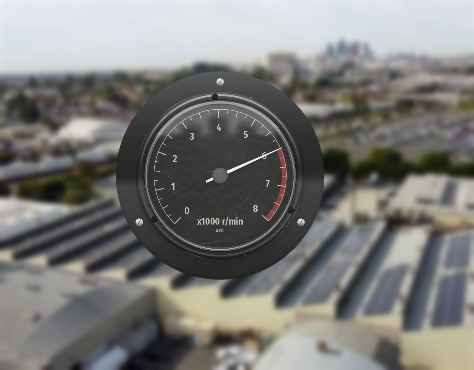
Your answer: {"value": 6000, "unit": "rpm"}
